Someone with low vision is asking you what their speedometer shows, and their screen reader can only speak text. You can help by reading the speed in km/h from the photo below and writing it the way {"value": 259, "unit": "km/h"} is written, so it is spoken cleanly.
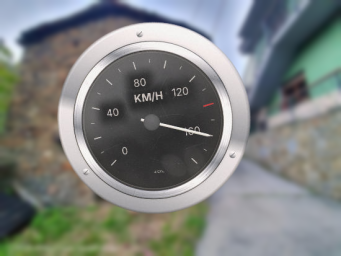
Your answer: {"value": 160, "unit": "km/h"}
